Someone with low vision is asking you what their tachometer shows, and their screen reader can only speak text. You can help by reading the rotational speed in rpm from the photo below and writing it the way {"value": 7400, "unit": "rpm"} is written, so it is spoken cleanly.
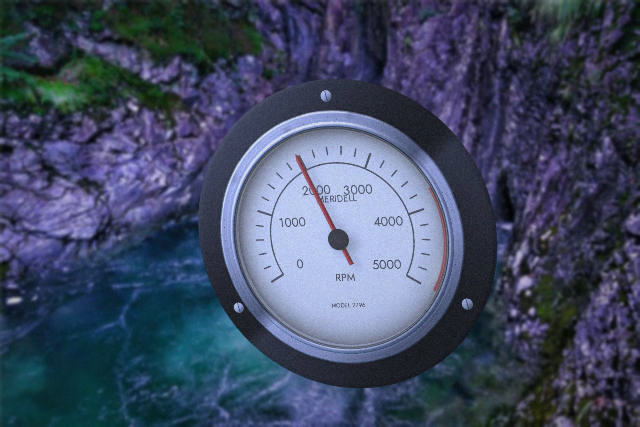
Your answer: {"value": 2000, "unit": "rpm"}
